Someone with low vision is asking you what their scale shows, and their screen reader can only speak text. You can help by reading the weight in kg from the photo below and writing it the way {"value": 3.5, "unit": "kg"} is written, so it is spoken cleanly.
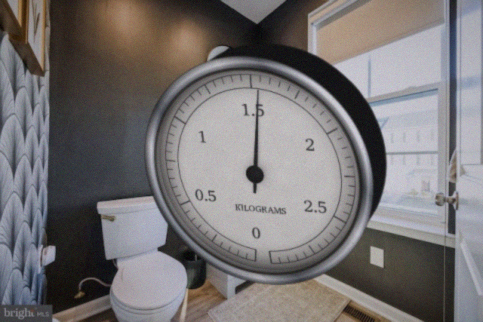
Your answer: {"value": 1.55, "unit": "kg"}
